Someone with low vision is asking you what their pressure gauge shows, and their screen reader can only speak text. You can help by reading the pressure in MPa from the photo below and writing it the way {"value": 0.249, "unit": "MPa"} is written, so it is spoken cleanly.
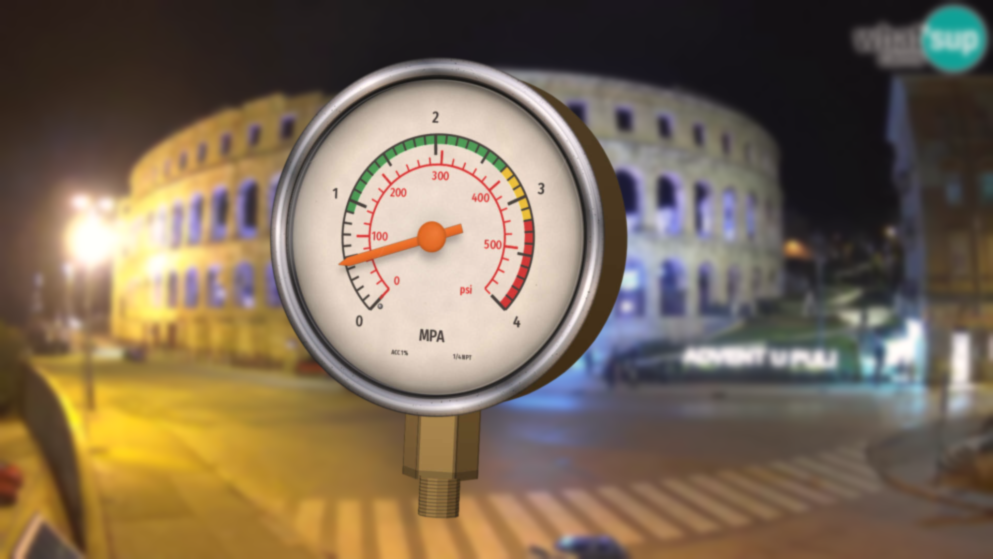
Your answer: {"value": 0.45, "unit": "MPa"}
